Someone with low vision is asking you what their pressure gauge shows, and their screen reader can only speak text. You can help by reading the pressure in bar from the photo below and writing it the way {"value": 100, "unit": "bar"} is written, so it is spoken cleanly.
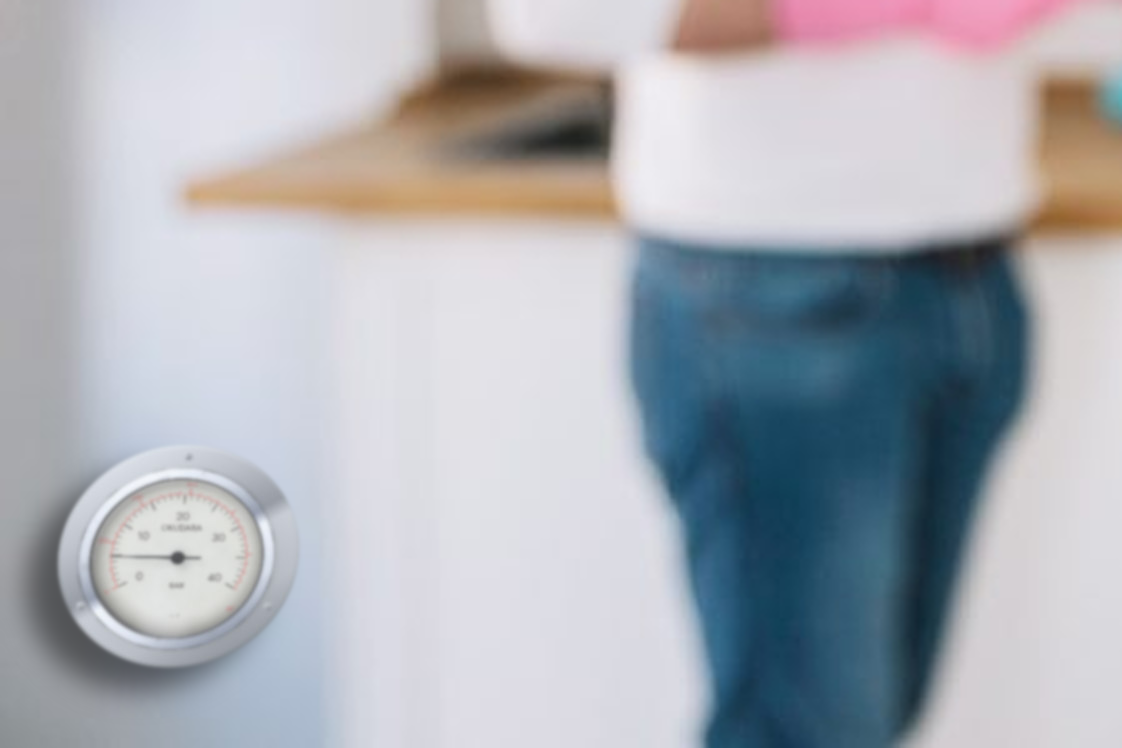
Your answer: {"value": 5, "unit": "bar"}
